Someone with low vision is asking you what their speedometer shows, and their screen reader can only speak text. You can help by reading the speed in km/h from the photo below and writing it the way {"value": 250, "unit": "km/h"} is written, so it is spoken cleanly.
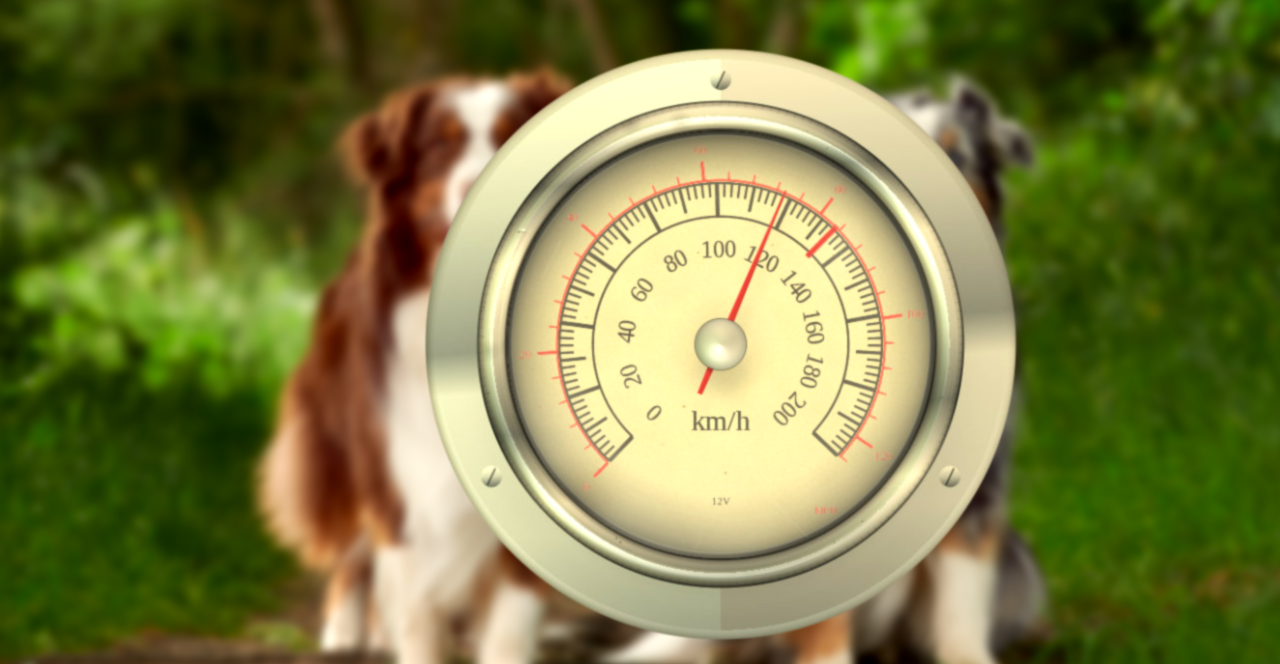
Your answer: {"value": 118, "unit": "km/h"}
